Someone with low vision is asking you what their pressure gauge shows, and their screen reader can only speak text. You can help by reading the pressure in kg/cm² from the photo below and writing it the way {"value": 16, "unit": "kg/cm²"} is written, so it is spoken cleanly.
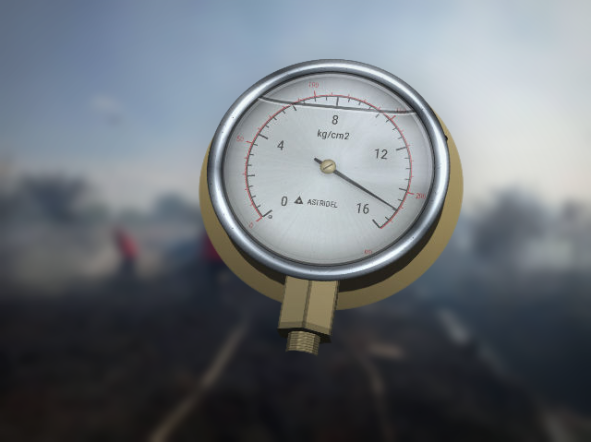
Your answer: {"value": 15, "unit": "kg/cm²"}
